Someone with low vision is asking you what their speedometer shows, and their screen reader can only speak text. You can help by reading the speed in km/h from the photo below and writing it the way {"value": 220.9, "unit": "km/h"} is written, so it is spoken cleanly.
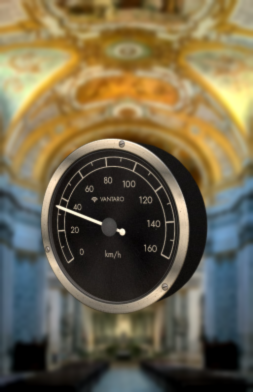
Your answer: {"value": 35, "unit": "km/h"}
